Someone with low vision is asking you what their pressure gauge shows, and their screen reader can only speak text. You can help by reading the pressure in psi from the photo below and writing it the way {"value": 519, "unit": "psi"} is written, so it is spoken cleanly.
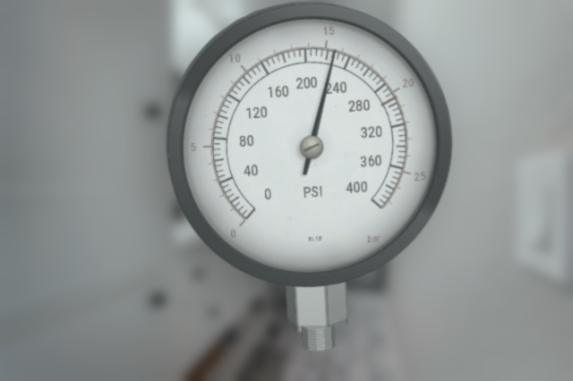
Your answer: {"value": 225, "unit": "psi"}
